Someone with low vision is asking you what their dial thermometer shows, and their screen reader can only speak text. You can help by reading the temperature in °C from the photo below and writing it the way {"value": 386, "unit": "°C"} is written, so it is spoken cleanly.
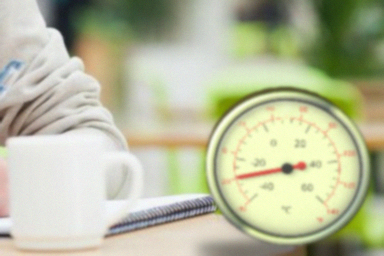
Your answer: {"value": -28, "unit": "°C"}
